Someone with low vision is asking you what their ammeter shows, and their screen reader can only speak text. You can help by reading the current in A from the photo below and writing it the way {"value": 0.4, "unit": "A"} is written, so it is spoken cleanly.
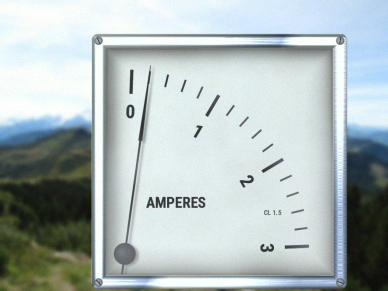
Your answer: {"value": 0.2, "unit": "A"}
